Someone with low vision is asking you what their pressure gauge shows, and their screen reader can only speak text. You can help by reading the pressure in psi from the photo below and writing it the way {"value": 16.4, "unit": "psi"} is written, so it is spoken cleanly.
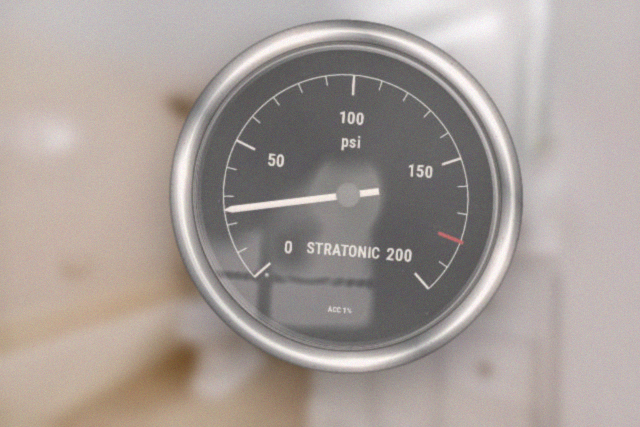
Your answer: {"value": 25, "unit": "psi"}
